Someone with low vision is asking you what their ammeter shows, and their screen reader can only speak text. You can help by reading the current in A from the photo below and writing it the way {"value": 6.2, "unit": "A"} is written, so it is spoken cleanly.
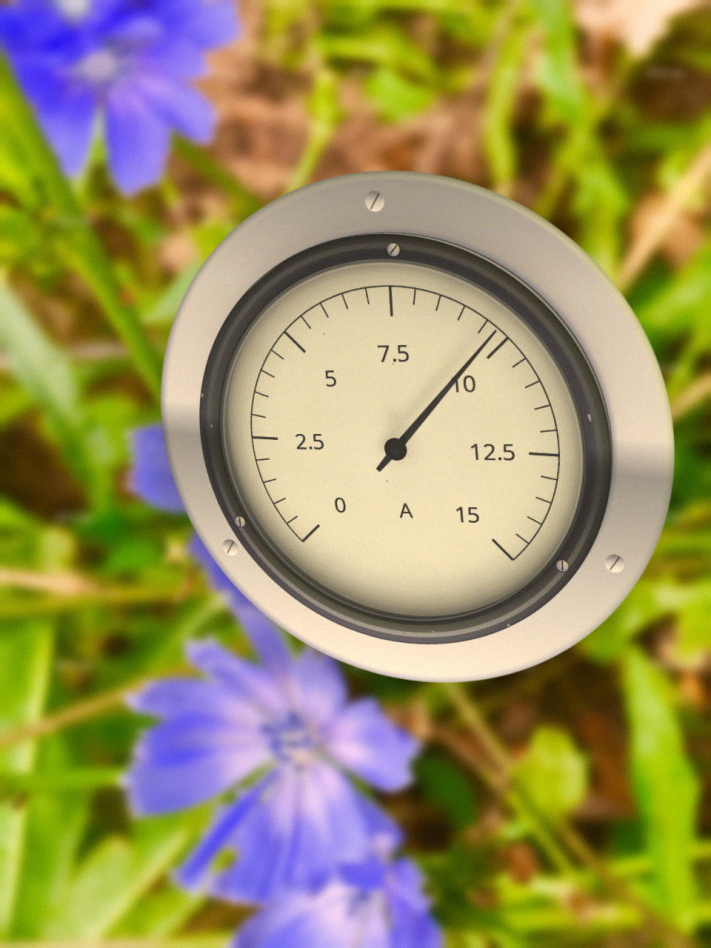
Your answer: {"value": 9.75, "unit": "A"}
